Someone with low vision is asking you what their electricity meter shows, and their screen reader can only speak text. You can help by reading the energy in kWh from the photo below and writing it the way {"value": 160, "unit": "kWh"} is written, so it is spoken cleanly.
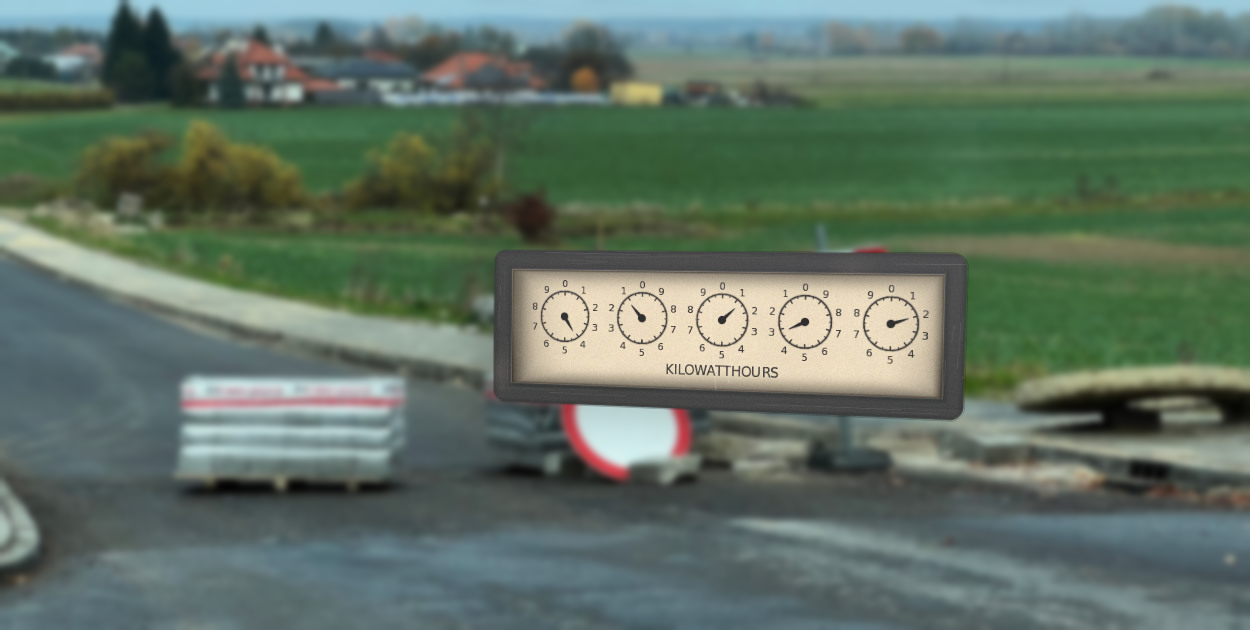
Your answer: {"value": 41132, "unit": "kWh"}
